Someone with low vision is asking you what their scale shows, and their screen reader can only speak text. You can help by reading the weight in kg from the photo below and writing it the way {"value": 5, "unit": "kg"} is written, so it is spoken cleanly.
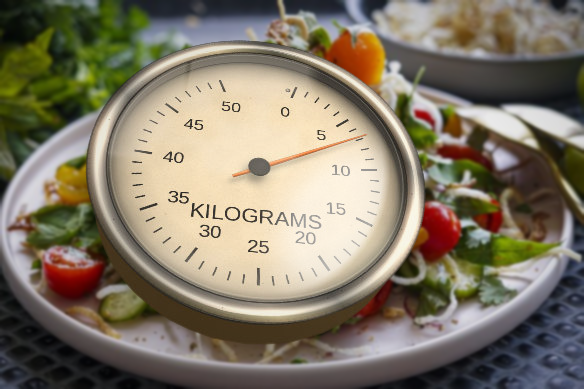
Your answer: {"value": 7, "unit": "kg"}
